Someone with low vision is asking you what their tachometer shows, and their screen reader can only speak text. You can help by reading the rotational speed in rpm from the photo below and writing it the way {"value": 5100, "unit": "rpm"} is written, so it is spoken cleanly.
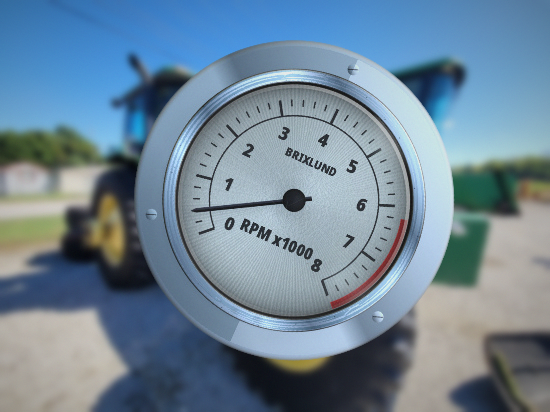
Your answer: {"value": 400, "unit": "rpm"}
